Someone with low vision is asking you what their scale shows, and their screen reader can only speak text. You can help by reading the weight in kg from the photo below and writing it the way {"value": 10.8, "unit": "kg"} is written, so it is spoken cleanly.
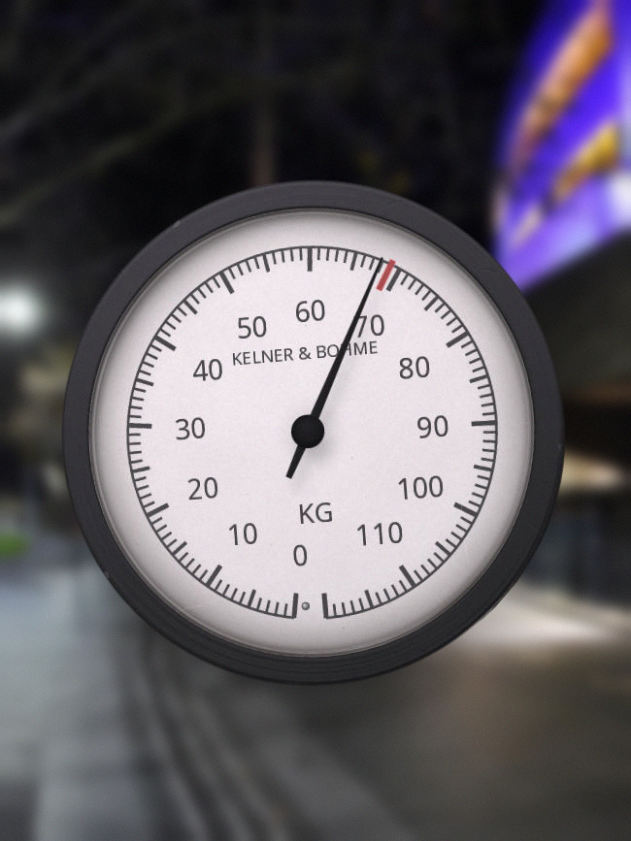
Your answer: {"value": 68, "unit": "kg"}
